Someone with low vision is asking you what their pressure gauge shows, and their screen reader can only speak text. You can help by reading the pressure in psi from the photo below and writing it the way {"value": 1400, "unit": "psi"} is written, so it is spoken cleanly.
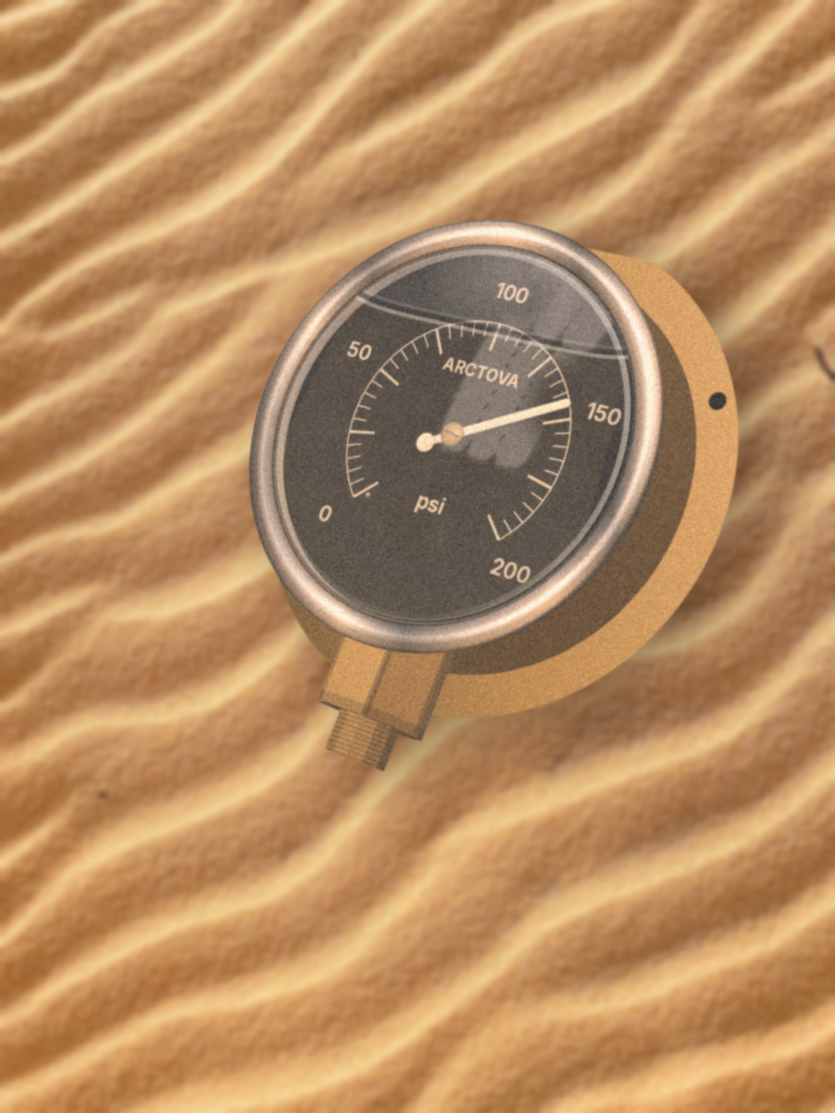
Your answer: {"value": 145, "unit": "psi"}
